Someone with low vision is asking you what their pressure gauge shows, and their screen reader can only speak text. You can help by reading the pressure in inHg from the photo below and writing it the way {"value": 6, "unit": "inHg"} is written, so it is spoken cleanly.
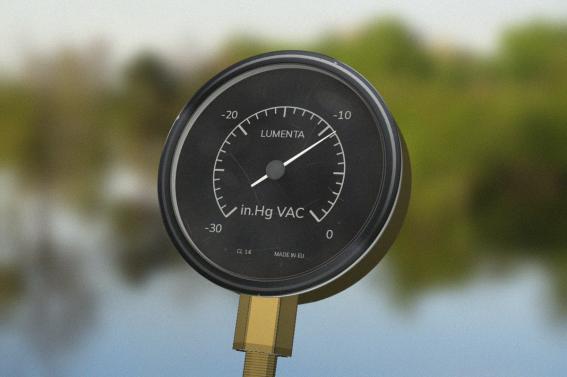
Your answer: {"value": -9, "unit": "inHg"}
